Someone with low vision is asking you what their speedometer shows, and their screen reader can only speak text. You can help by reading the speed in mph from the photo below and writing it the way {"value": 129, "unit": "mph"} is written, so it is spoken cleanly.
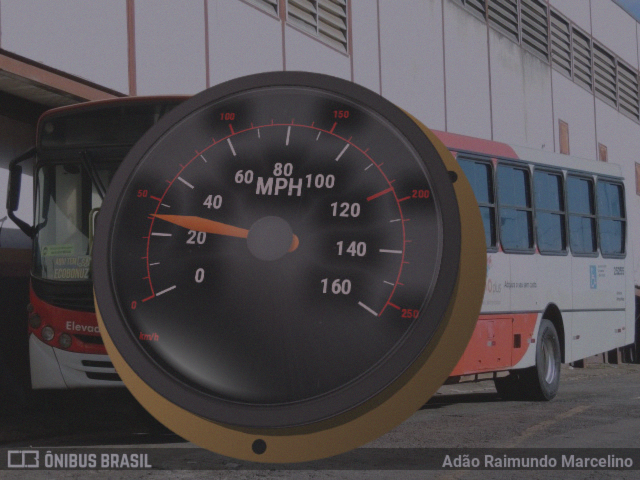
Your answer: {"value": 25, "unit": "mph"}
